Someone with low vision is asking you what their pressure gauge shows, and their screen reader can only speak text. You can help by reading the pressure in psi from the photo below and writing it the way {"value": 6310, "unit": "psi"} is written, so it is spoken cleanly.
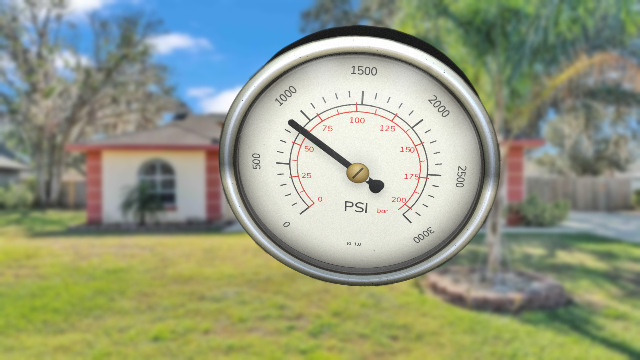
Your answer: {"value": 900, "unit": "psi"}
